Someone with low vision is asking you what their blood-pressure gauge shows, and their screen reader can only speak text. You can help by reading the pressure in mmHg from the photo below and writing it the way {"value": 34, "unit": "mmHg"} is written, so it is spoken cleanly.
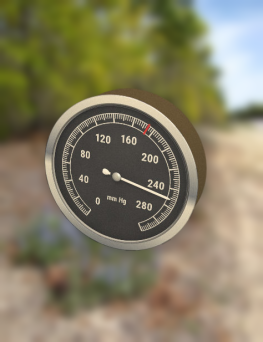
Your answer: {"value": 250, "unit": "mmHg"}
